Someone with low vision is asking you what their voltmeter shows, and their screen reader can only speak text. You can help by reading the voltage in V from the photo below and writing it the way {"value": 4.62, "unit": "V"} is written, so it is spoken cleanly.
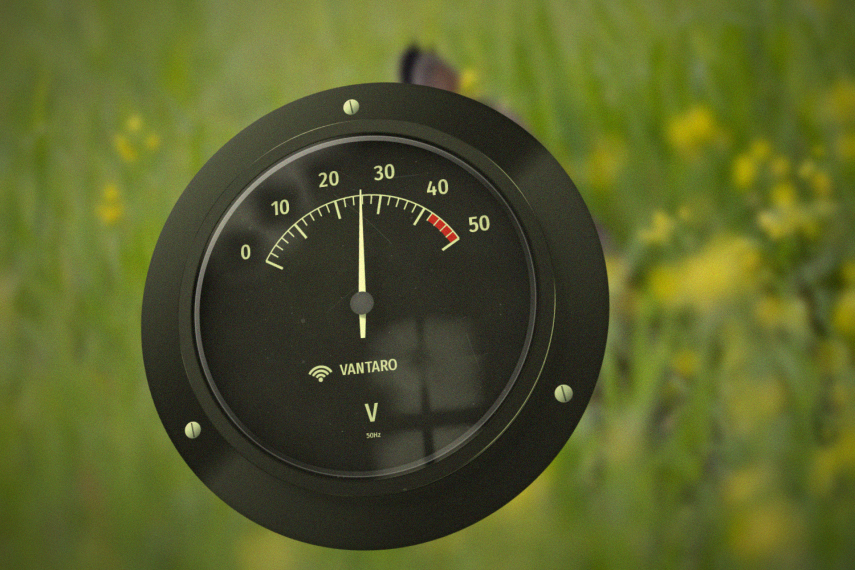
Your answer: {"value": 26, "unit": "V"}
